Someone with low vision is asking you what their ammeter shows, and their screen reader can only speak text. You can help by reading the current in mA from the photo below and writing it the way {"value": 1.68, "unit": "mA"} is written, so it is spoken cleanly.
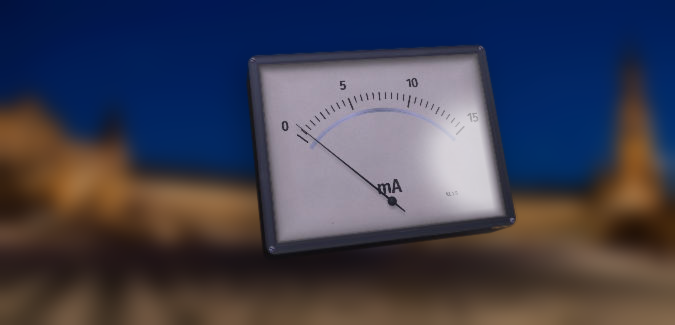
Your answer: {"value": 0.5, "unit": "mA"}
